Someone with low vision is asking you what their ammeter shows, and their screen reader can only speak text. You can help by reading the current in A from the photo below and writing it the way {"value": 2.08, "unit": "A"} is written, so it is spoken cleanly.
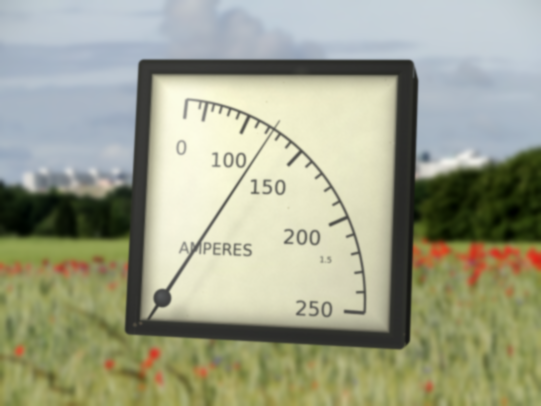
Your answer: {"value": 125, "unit": "A"}
